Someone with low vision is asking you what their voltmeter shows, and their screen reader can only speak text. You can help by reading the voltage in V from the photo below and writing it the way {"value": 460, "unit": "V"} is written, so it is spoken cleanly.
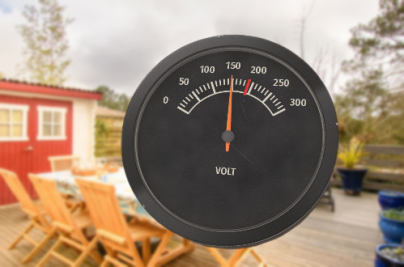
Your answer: {"value": 150, "unit": "V"}
